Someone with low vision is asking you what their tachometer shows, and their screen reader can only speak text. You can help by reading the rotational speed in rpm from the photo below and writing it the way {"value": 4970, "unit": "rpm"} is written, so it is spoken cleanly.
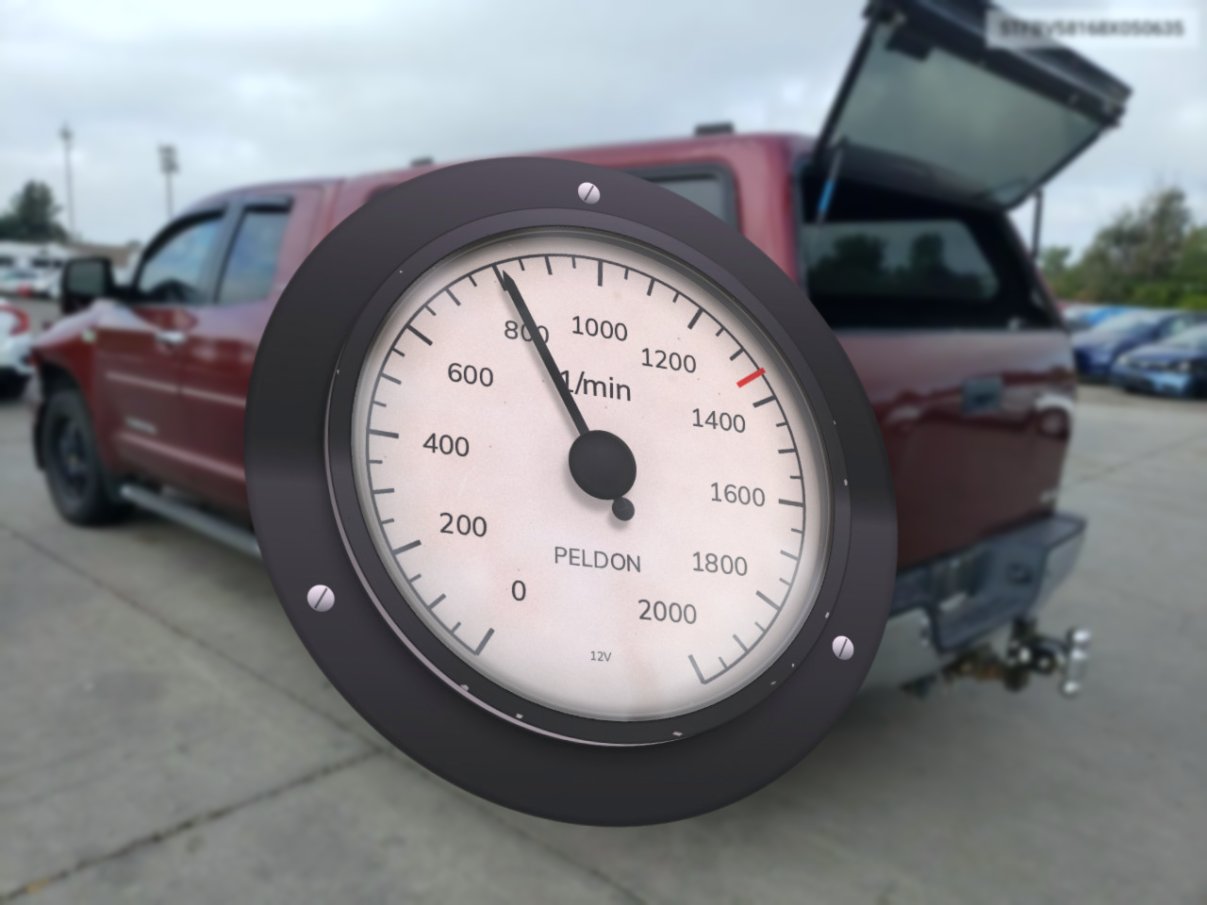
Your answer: {"value": 800, "unit": "rpm"}
